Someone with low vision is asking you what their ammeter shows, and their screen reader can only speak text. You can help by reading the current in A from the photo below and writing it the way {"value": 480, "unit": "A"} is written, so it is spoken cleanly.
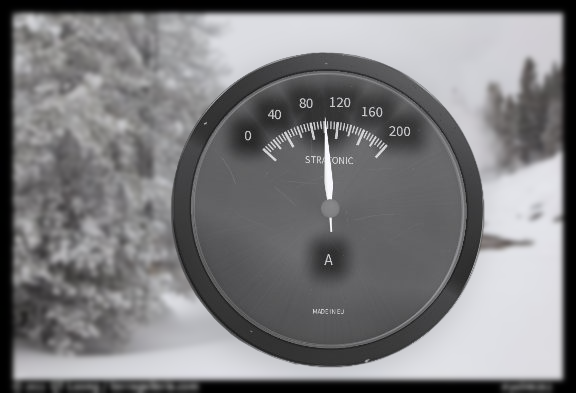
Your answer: {"value": 100, "unit": "A"}
